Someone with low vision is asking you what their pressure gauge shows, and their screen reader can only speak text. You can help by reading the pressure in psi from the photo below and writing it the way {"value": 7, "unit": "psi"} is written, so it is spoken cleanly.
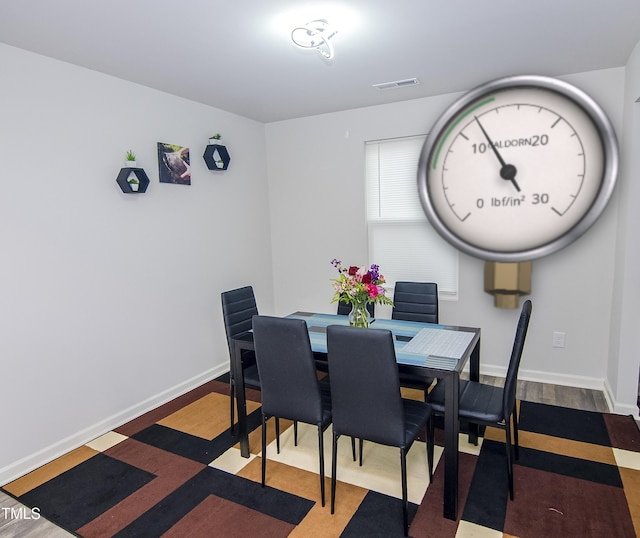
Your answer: {"value": 12, "unit": "psi"}
